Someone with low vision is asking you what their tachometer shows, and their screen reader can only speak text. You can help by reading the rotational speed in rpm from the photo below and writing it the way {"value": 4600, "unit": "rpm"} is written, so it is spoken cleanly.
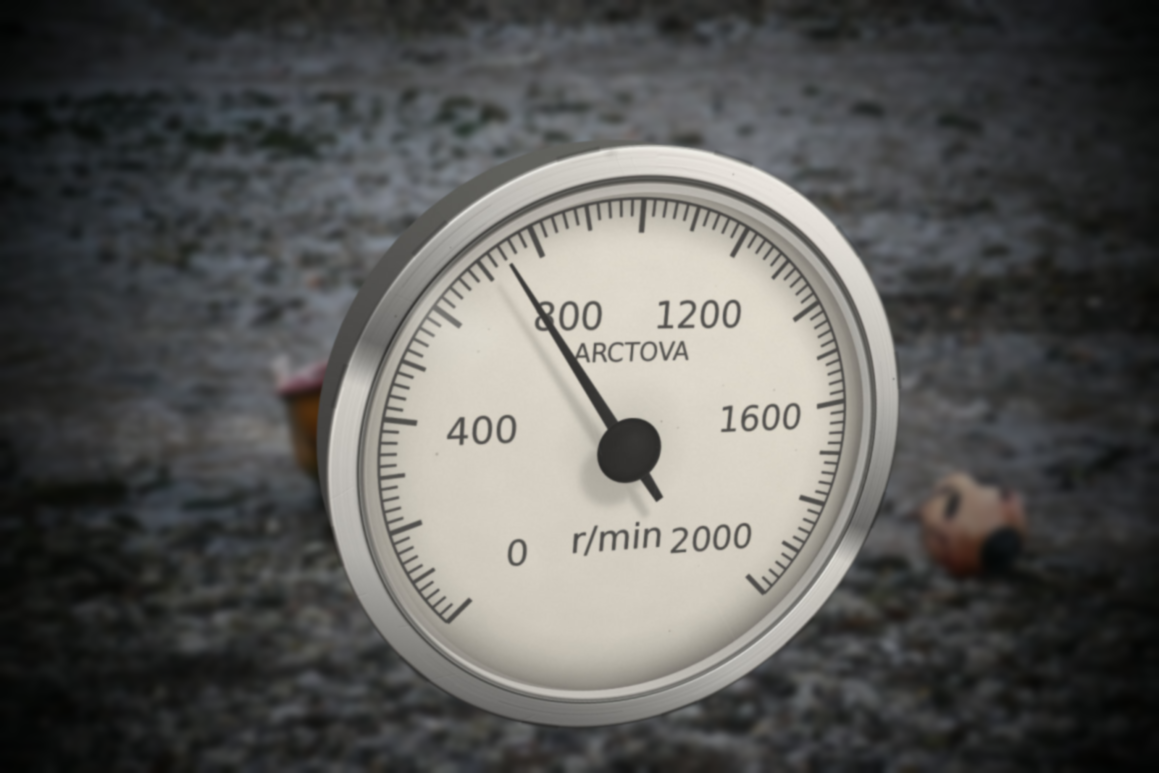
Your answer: {"value": 740, "unit": "rpm"}
